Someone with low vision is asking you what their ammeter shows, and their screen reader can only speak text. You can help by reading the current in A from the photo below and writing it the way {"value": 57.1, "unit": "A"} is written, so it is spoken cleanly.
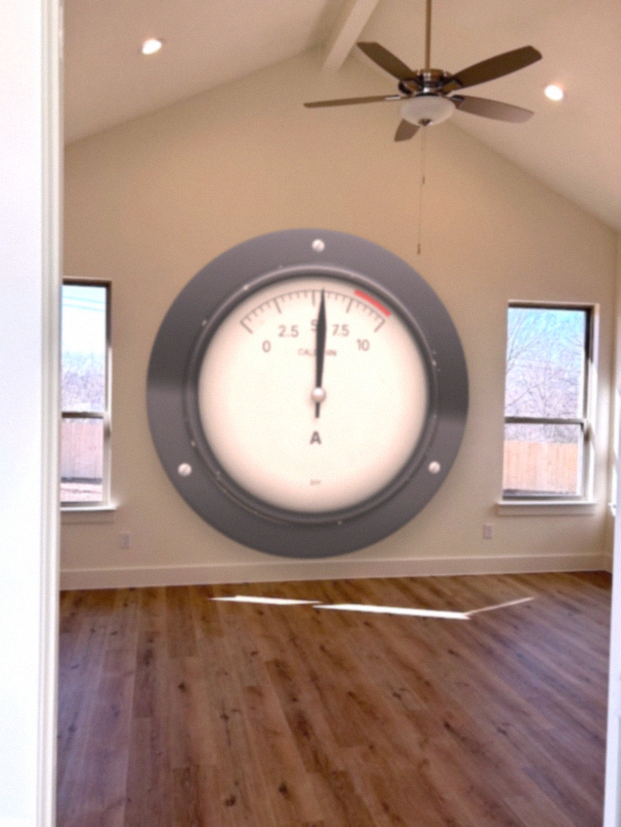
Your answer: {"value": 5.5, "unit": "A"}
